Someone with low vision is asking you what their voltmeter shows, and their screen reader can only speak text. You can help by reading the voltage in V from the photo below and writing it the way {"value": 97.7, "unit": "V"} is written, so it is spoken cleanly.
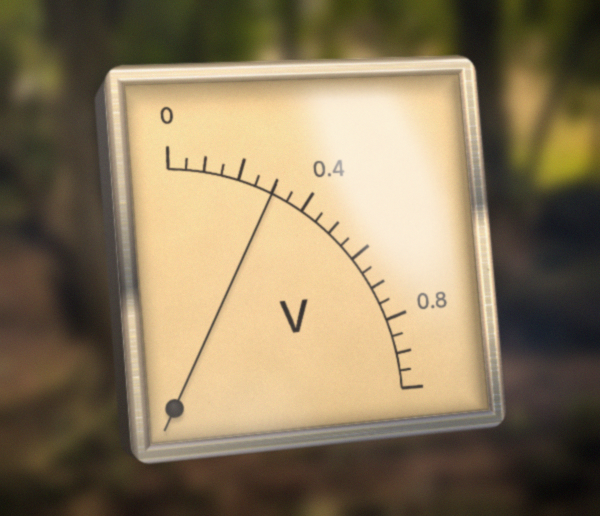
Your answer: {"value": 0.3, "unit": "V"}
